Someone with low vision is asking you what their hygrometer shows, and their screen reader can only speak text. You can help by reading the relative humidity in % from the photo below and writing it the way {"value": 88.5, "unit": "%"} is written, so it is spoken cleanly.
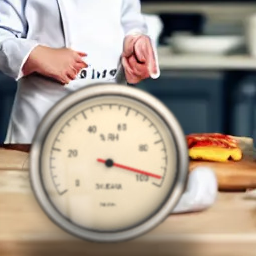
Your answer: {"value": 96, "unit": "%"}
